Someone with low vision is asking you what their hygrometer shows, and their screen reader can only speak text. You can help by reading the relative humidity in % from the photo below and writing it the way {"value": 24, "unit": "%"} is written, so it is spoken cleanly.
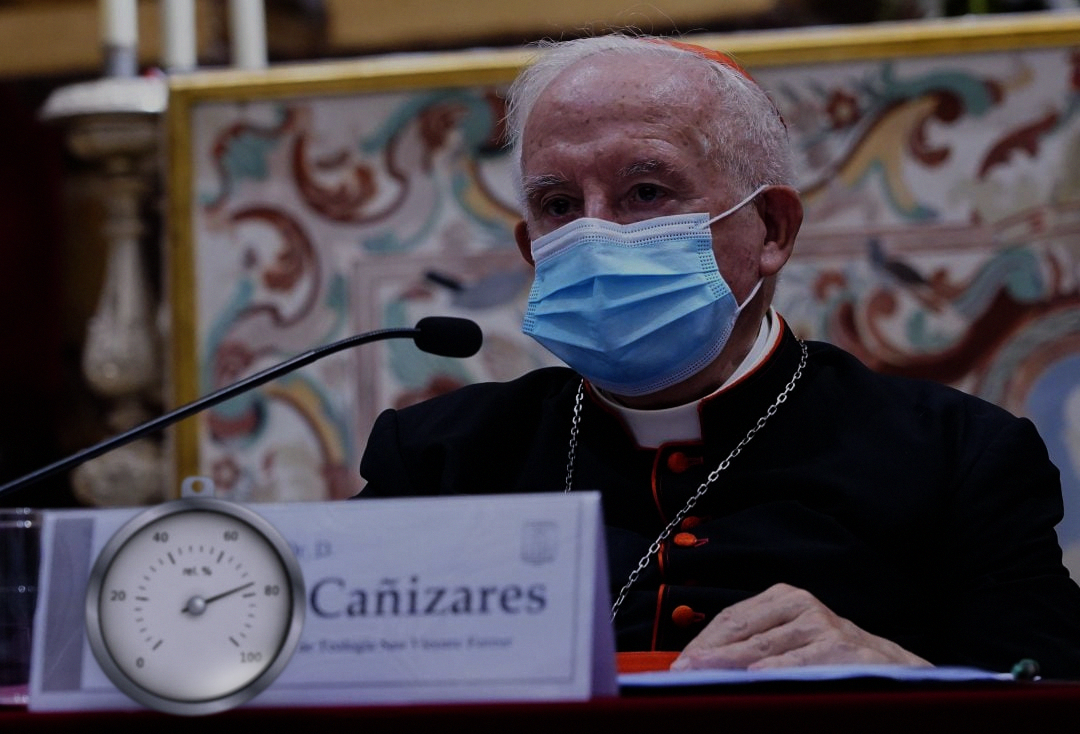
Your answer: {"value": 76, "unit": "%"}
